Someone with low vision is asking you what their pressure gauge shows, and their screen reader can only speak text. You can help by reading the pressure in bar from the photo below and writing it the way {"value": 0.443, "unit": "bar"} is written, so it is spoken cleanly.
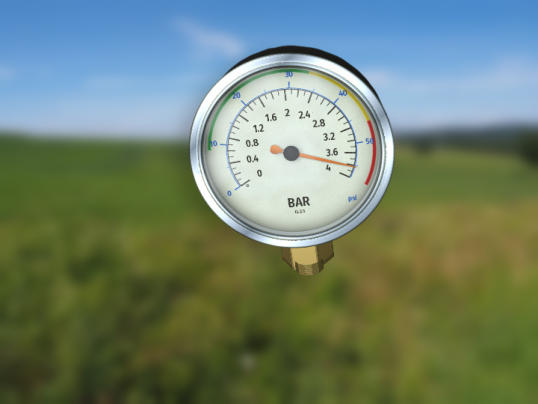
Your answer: {"value": 3.8, "unit": "bar"}
